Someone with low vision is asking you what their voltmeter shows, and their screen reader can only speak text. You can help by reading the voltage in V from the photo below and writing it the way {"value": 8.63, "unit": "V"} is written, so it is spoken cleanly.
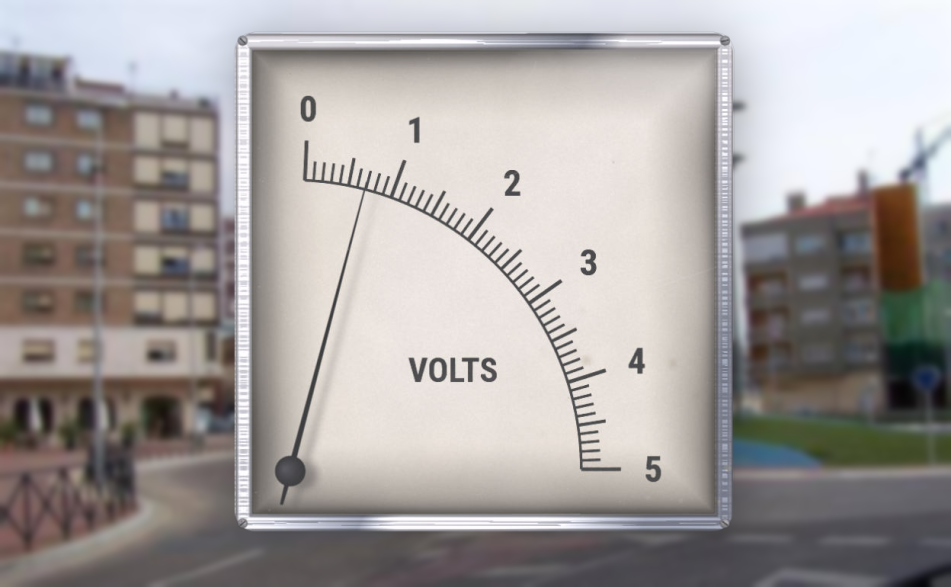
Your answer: {"value": 0.7, "unit": "V"}
